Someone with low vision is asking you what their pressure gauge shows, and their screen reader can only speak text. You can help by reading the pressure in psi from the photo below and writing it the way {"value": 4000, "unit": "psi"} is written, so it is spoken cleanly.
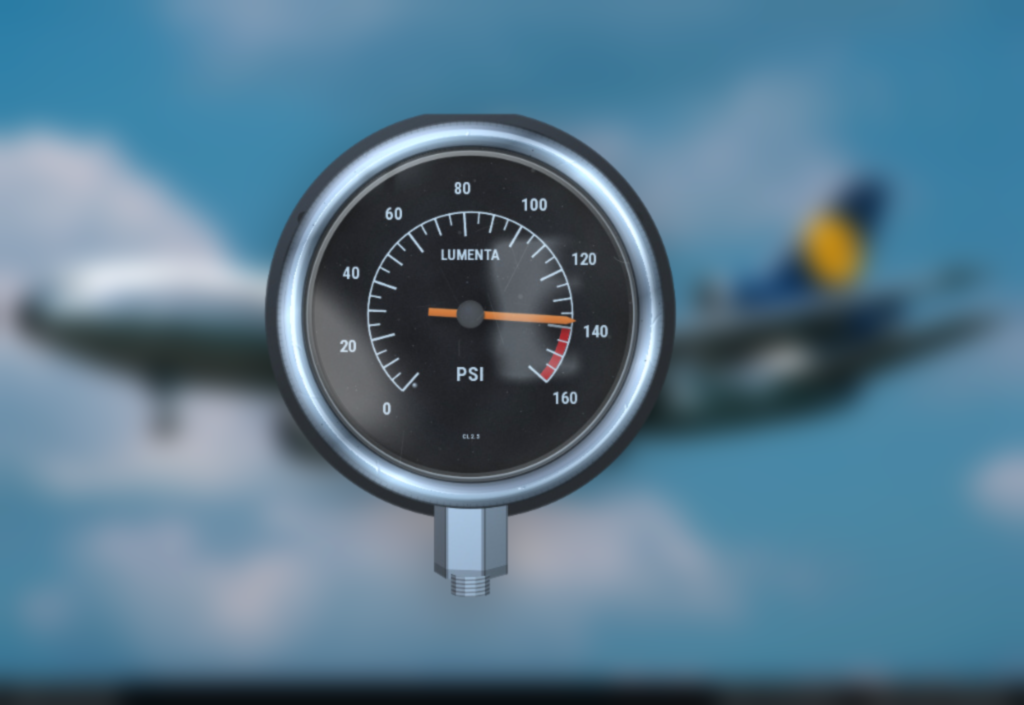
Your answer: {"value": 137.5, "unit": "psi"}
